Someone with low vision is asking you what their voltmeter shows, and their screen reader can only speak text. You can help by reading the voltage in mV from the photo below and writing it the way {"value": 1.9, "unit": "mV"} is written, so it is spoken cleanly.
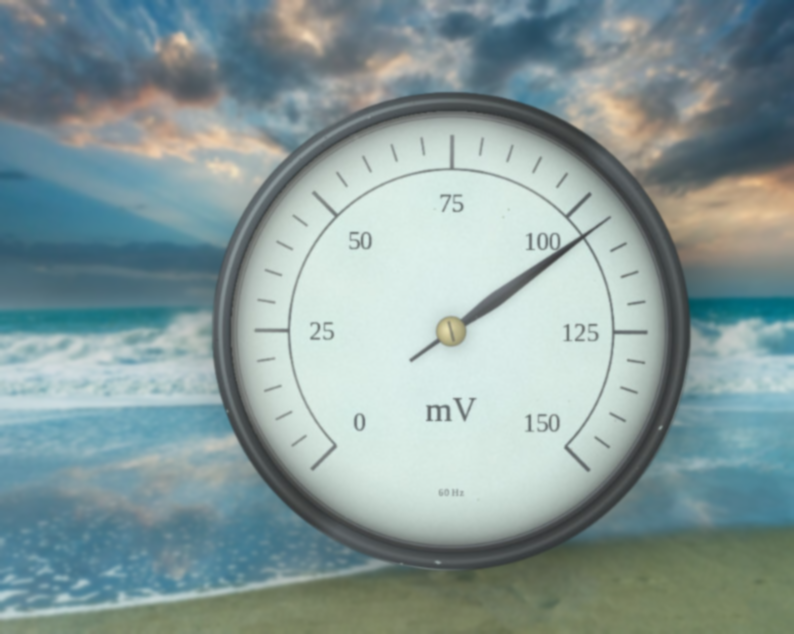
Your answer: {"value": 105, "unit": "mV"}
